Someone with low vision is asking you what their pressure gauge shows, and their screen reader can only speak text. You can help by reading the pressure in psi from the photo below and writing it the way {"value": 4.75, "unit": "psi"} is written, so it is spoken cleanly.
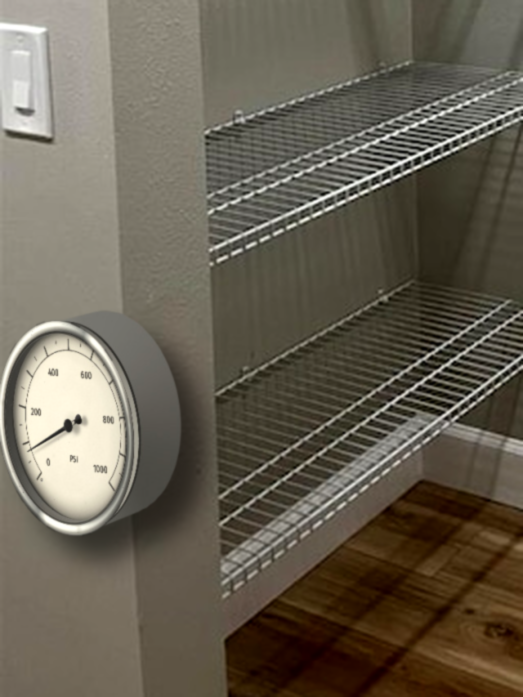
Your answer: {"value": 75, "unit": "psi"}
